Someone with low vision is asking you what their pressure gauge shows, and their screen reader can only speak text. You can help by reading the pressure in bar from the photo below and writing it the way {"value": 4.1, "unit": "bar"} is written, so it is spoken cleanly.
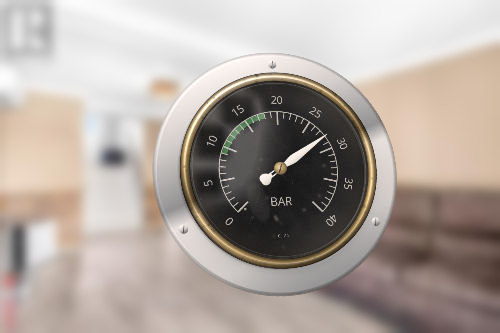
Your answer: {"value": 28, "unit": "bar"}
